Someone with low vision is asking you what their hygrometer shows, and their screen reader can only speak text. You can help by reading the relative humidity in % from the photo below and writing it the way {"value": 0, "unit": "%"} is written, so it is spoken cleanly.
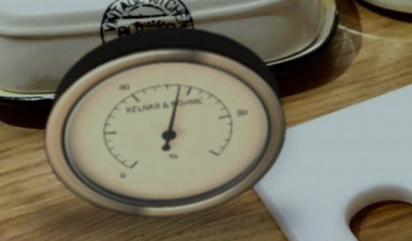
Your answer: {"value": 56, "unit": "%"}
